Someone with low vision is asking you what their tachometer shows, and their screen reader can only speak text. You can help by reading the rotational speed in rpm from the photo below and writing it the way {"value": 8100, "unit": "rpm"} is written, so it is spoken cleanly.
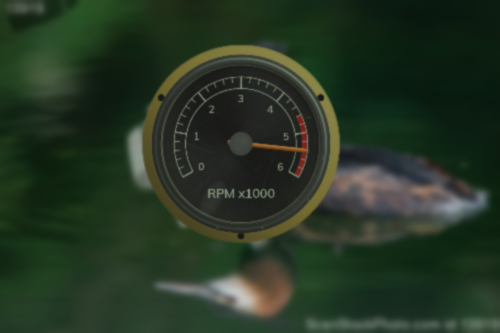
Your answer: {"value": 5400, "unit": "rpm"}
